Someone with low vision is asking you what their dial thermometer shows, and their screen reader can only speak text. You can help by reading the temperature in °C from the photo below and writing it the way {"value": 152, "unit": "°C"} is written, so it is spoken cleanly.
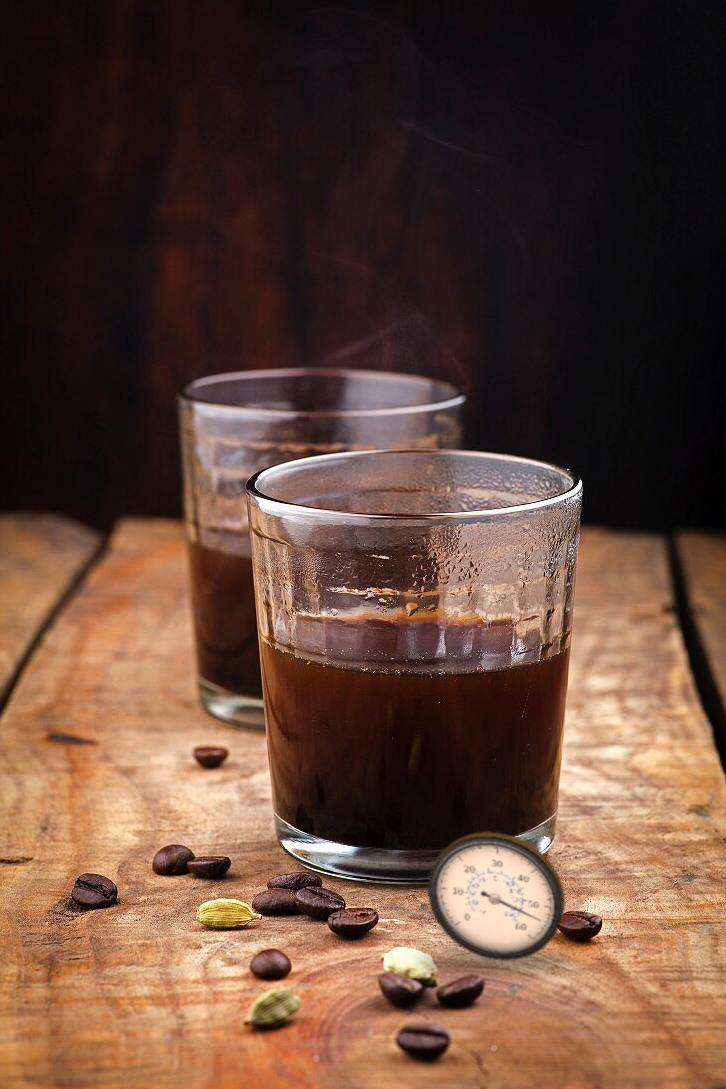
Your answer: {"value": 54, "unit": "°C"}
